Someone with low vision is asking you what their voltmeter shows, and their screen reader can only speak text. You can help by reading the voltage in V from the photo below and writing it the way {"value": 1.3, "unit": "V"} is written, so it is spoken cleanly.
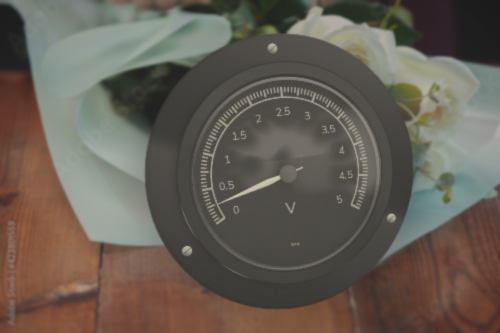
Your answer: {"value": 0.25, "unit": "V"}
